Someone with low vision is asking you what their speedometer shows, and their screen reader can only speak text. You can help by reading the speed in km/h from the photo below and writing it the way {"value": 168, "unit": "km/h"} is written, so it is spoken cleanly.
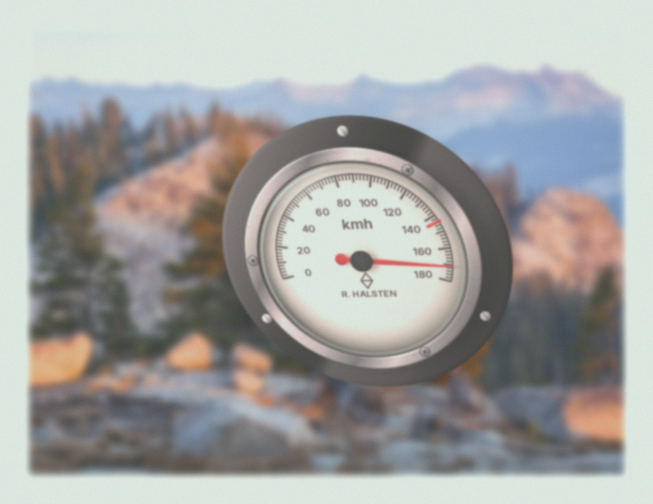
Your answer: {"value": 170, "unit": "km/h"}
